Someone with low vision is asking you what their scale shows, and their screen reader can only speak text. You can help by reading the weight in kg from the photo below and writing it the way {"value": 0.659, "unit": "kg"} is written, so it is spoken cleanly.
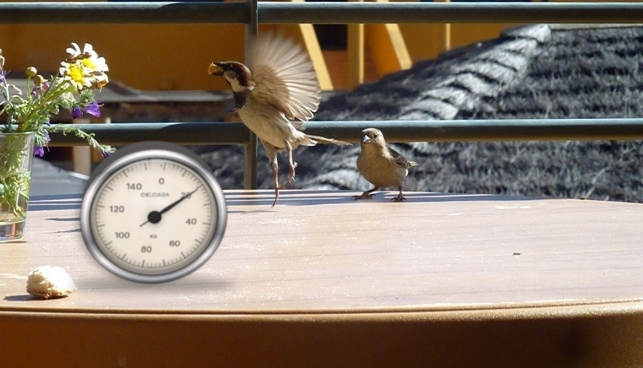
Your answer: {"value": 20, "unit": "kg"}
